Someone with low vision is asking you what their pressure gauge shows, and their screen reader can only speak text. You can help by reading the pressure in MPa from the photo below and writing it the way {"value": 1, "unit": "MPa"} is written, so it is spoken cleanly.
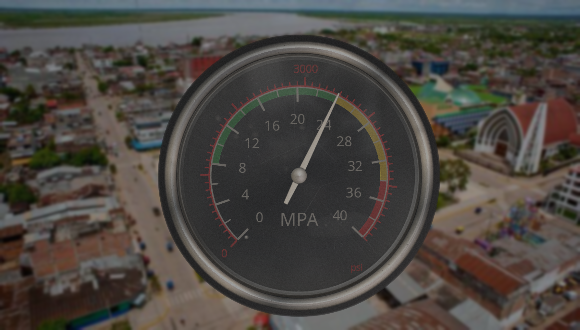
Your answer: {"value": 24, "unit": "MPa"}
